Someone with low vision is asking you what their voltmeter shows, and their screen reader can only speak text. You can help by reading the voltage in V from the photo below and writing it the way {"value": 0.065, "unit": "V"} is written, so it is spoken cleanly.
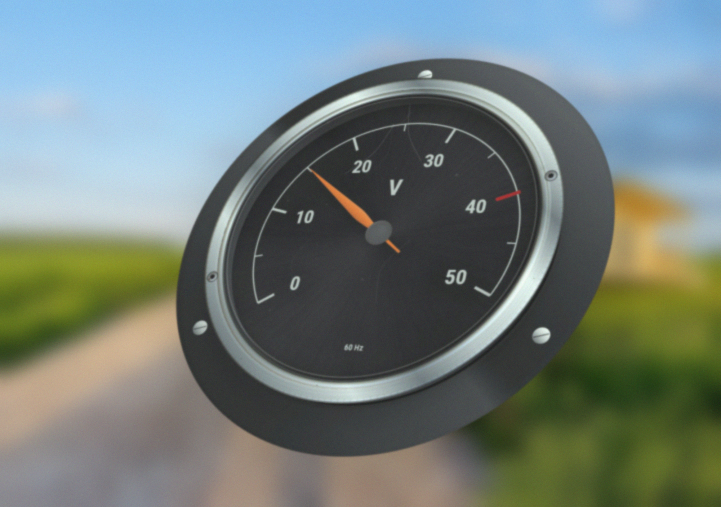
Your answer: {"value": 15, "unit": "V"}
